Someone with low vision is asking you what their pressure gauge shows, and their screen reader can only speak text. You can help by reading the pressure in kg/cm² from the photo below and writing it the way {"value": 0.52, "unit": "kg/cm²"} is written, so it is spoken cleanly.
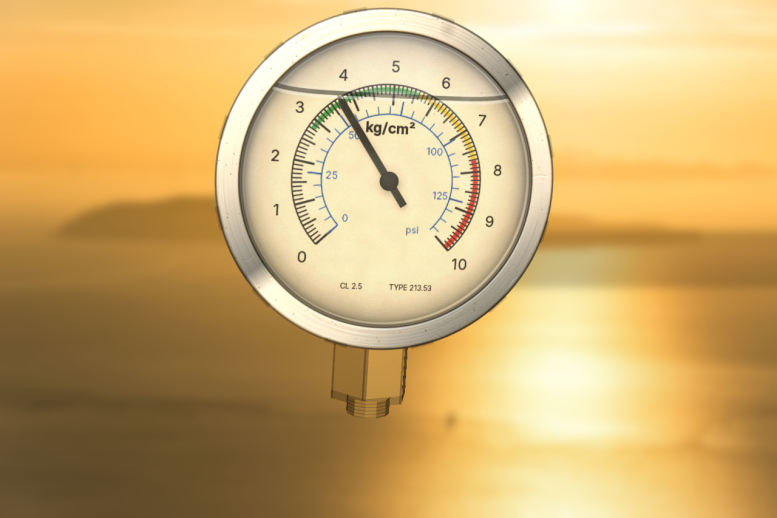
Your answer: {"value": 3.7, "unit": "kg/cm²"}
